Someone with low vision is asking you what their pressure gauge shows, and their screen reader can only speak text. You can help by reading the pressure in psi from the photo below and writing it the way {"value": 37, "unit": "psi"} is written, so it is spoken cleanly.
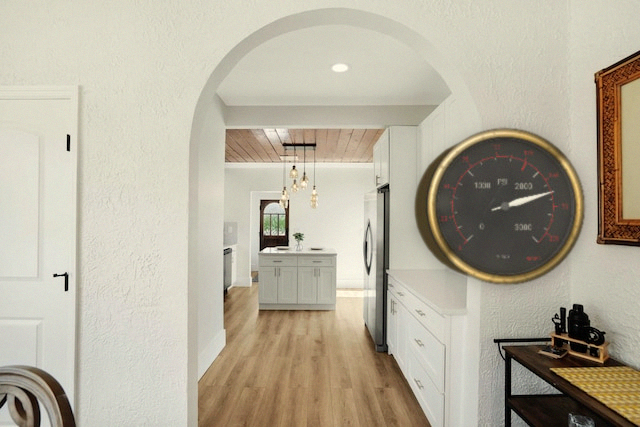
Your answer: {"value": 2300, "unit": "psi"}
